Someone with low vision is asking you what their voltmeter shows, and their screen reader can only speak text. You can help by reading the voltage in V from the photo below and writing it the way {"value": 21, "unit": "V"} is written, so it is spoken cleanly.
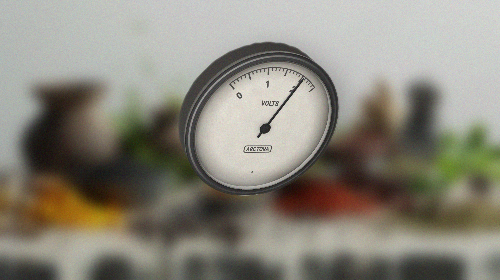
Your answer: {"value": 2, "unit": "V"}
